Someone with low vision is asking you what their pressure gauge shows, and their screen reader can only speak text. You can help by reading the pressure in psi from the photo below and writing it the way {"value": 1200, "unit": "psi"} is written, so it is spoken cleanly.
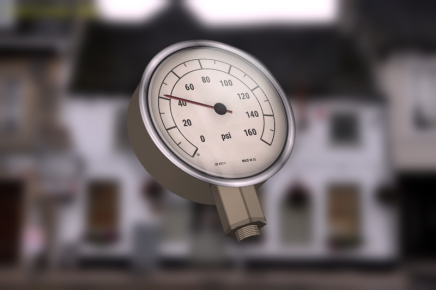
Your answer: {"value": 40, "unit": "psi"}
